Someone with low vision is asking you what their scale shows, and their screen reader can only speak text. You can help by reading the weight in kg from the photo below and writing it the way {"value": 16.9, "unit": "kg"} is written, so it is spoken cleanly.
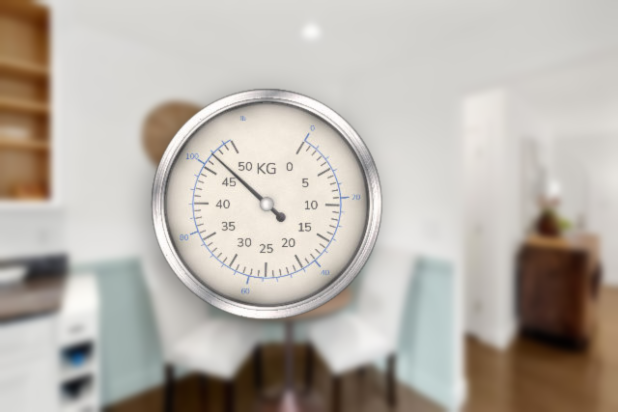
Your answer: {"value": 47, "unit": "kg"}
